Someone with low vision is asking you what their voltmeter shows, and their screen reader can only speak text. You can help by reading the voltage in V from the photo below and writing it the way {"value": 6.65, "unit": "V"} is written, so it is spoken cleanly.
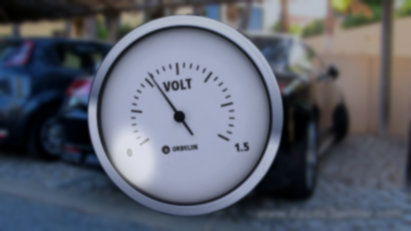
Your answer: {"value": 0.55, "unit": "V"}
